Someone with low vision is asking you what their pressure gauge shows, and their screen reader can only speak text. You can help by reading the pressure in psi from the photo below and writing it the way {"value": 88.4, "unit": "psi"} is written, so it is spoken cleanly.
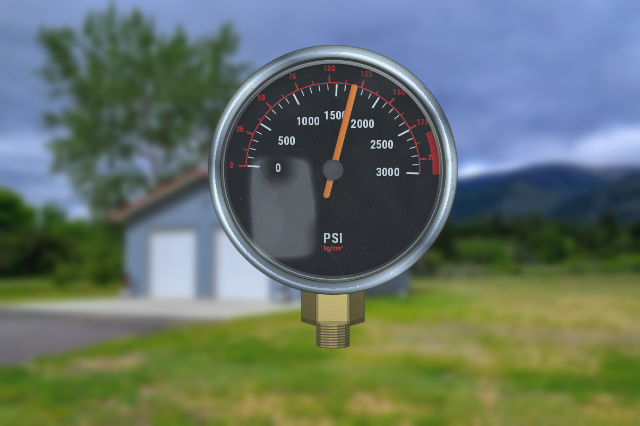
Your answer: {"value": 1700, "unit": "psi"}
